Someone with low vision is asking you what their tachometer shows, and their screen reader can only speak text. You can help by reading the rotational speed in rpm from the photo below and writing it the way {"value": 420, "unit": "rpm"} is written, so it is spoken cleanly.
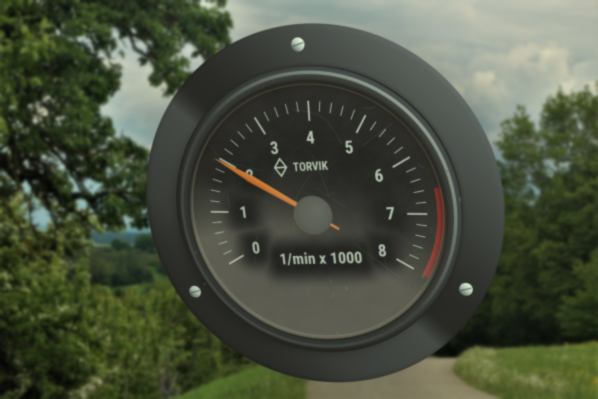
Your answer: {"value": 2000, "unit": "rpm"}
